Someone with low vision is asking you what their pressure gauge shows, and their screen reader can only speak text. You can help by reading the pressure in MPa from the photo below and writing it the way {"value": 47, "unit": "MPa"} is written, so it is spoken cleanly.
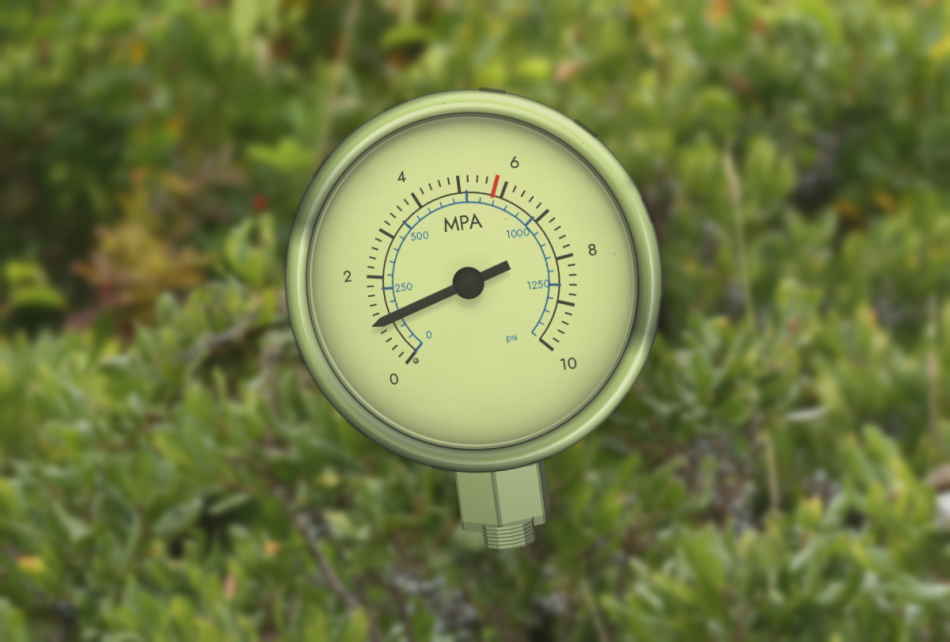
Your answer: {"value": 1, "unit": "MPa"}
